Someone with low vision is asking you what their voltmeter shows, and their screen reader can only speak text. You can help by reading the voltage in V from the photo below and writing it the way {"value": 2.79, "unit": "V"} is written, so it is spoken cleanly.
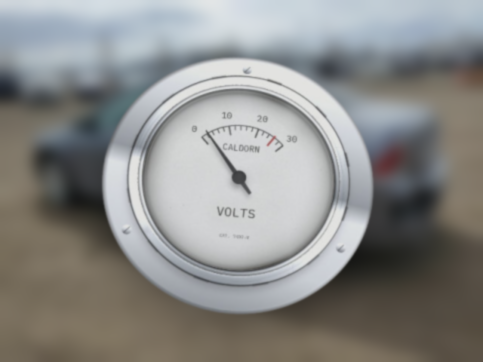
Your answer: {"value": 2, "unit": "V"}
